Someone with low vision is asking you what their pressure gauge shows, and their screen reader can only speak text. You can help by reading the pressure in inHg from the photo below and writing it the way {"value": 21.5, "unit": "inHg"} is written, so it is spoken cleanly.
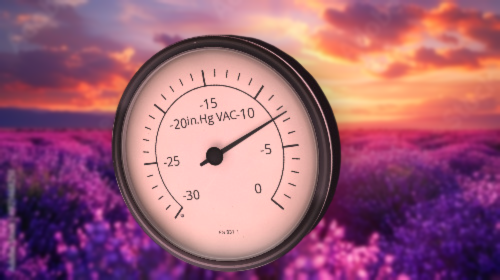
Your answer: {"value": -7.5, "unit": "inHg"}
